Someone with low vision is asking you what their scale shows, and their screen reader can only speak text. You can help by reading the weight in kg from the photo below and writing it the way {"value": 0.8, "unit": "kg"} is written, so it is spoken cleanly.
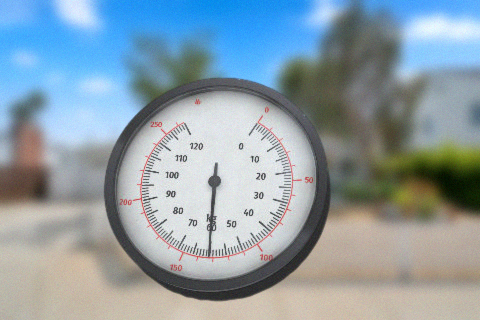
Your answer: {"value": 60, "unit": "kg"}
